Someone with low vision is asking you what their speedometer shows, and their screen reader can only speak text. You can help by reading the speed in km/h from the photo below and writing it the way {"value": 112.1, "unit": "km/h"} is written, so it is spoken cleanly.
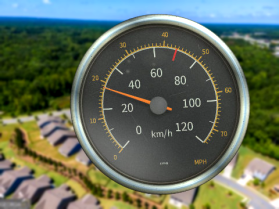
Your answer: {"value": 30, "unit": "km/h"}
